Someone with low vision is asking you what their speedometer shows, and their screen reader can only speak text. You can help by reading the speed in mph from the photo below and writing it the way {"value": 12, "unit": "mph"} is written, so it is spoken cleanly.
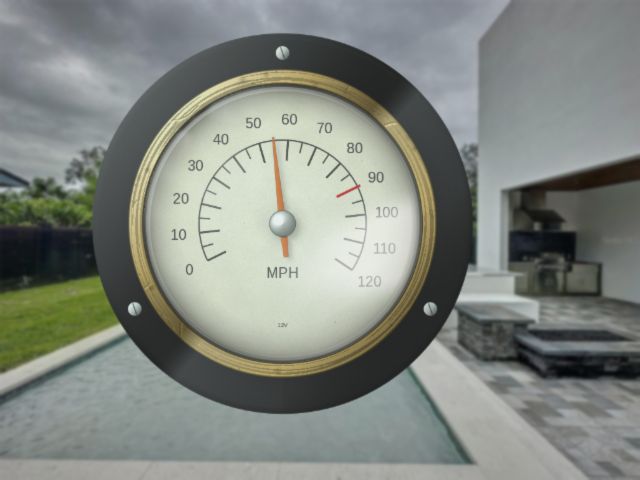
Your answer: {"value": 55, "unit": "mph"}
